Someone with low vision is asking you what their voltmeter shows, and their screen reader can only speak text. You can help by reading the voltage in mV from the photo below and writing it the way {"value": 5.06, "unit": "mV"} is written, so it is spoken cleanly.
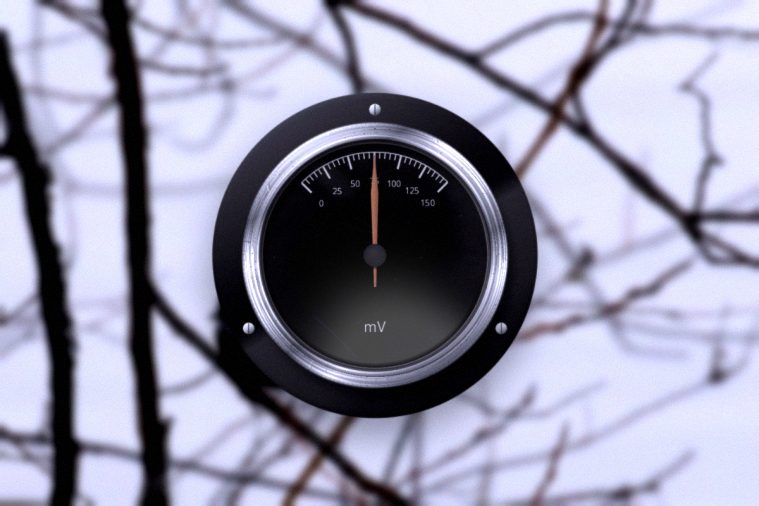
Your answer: {"value": 75, "unit": "mV"}
